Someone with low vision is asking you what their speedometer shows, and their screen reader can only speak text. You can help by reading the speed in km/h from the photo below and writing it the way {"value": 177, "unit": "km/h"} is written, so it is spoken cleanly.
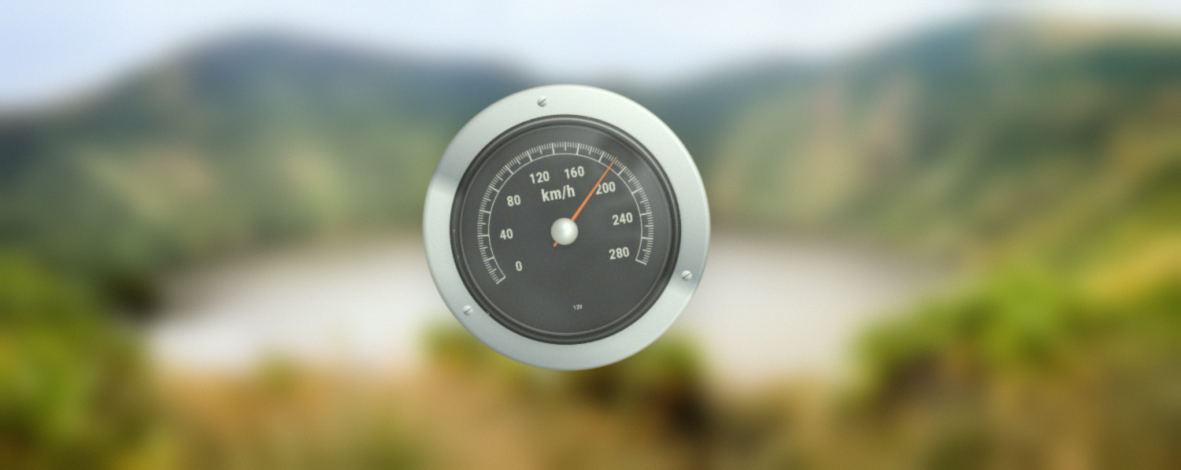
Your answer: {"value": 190, "unit": "km/h"}
